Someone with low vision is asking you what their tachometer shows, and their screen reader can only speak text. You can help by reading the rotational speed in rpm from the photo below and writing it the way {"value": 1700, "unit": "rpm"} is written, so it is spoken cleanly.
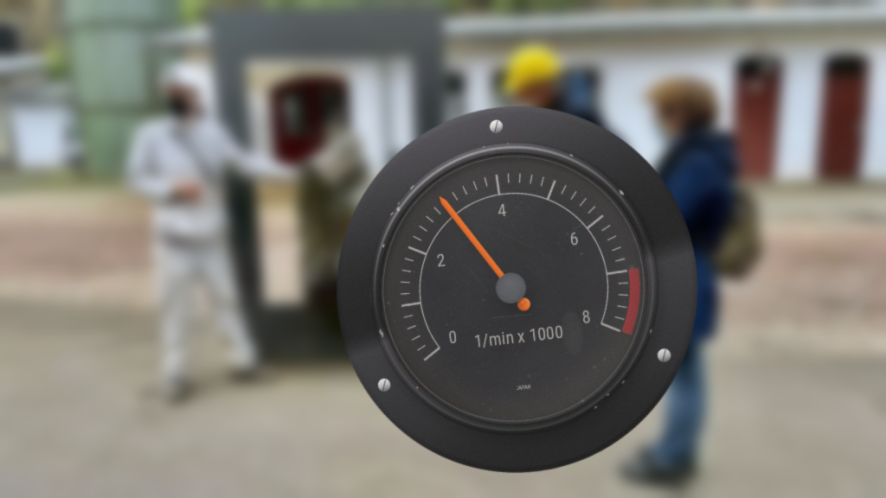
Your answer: {"value": 3000, "unit": "rpm"}
